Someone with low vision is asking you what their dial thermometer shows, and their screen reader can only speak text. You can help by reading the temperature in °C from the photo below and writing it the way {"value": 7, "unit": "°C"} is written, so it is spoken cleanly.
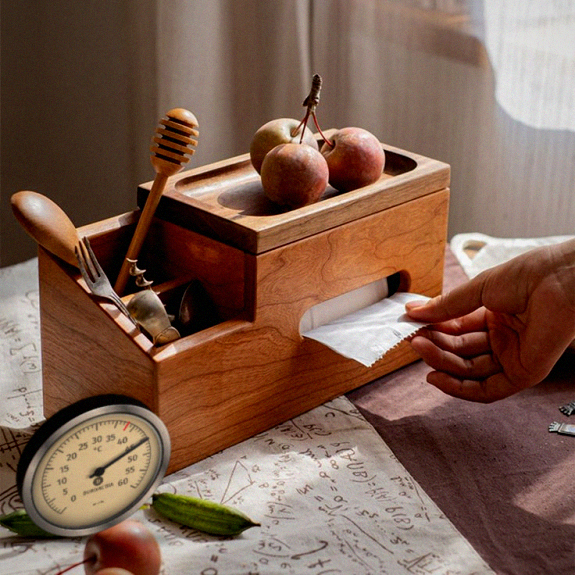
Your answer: {"value": 45, "unit": "°C"}
